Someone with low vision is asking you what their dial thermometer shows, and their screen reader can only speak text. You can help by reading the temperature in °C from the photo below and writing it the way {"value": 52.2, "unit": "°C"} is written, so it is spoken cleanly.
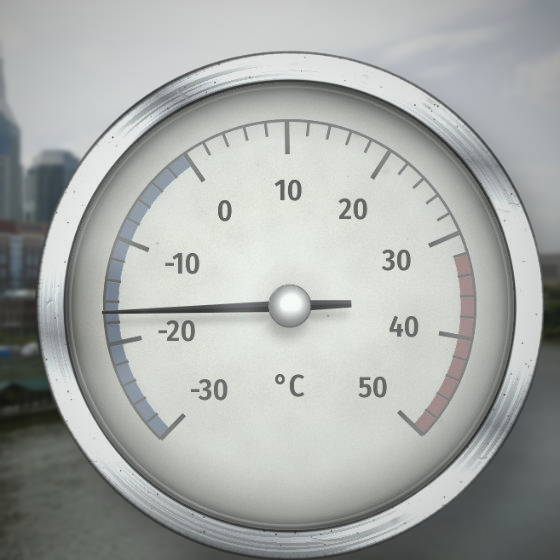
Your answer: {"value": -17, "unit": "°C"}
